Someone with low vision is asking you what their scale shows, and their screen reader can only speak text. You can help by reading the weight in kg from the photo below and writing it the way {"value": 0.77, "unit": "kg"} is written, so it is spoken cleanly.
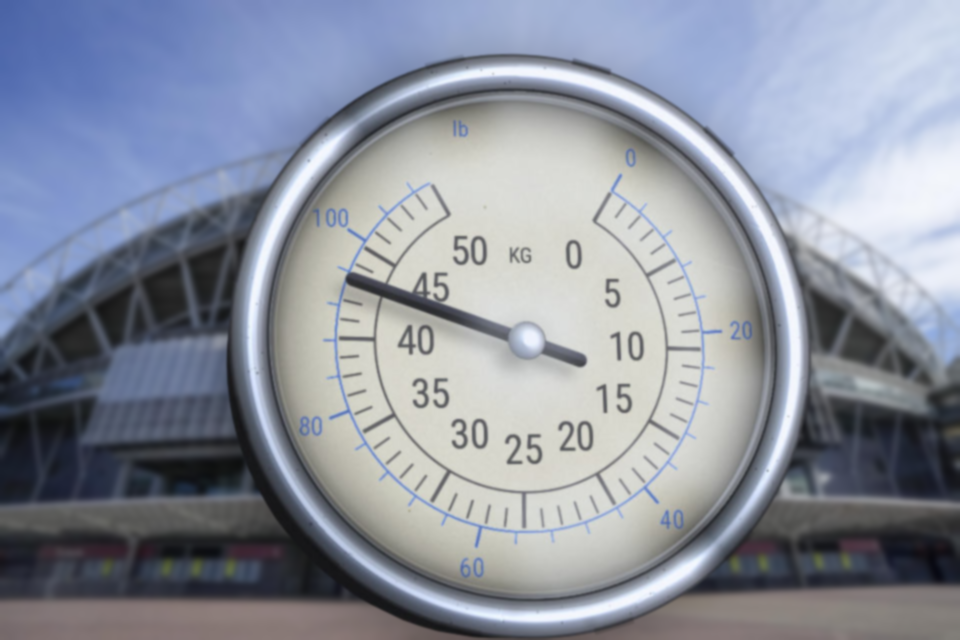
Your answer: {"value": 43, "unit": "kg"}
